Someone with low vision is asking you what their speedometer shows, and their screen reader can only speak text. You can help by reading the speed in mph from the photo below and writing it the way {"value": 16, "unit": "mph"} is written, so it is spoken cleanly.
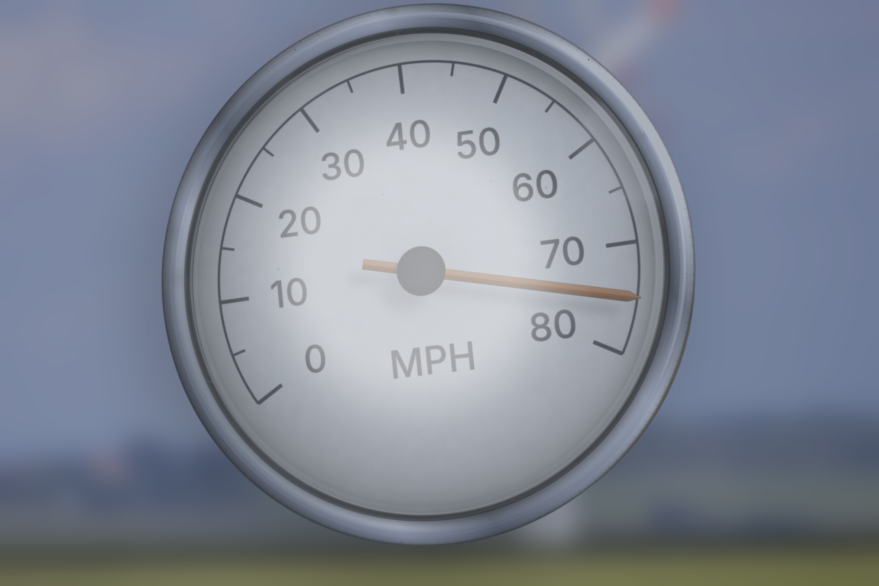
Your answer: {"value": 75, "unit": "mph"}
